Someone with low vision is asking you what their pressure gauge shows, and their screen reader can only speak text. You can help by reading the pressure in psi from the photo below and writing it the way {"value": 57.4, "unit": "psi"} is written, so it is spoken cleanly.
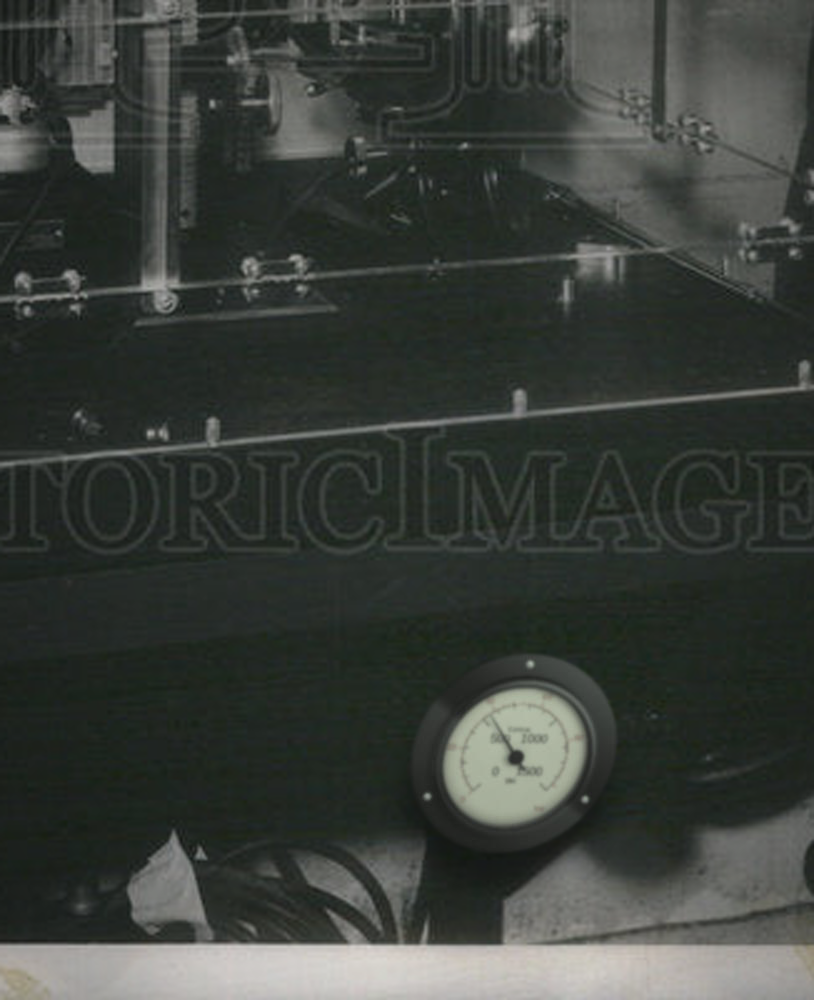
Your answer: {"value": 550, "unit": "psi"}
